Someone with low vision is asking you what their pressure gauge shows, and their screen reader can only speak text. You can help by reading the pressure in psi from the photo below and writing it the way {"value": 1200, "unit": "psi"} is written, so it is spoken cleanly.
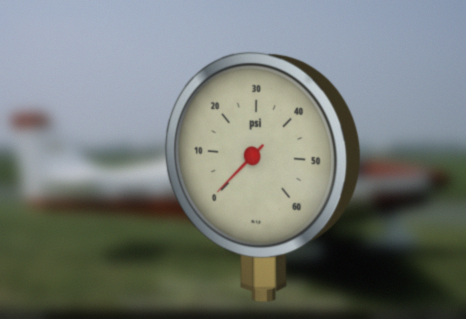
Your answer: {"value": 0, "unit": "psi"}
